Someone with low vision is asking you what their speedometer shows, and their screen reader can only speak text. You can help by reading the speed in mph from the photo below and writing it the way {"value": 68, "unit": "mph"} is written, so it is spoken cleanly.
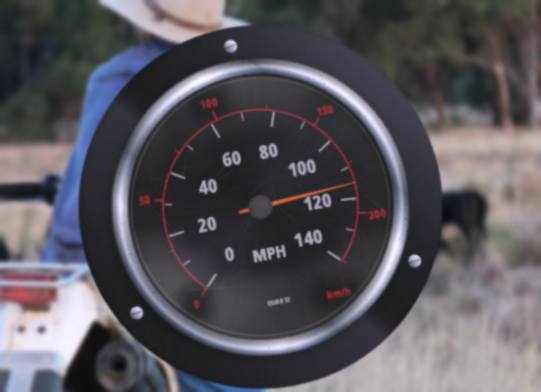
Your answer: {"value": 115, "unit": "mph"}
